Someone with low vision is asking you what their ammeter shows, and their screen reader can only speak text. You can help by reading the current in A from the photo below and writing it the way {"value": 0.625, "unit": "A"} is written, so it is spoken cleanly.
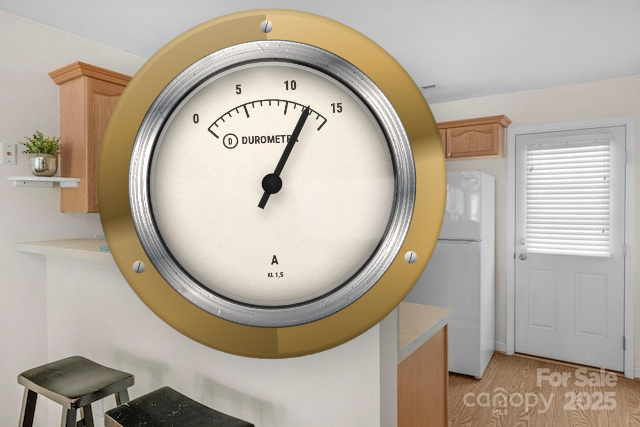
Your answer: {"value": 12.5, "unit": "A"}
